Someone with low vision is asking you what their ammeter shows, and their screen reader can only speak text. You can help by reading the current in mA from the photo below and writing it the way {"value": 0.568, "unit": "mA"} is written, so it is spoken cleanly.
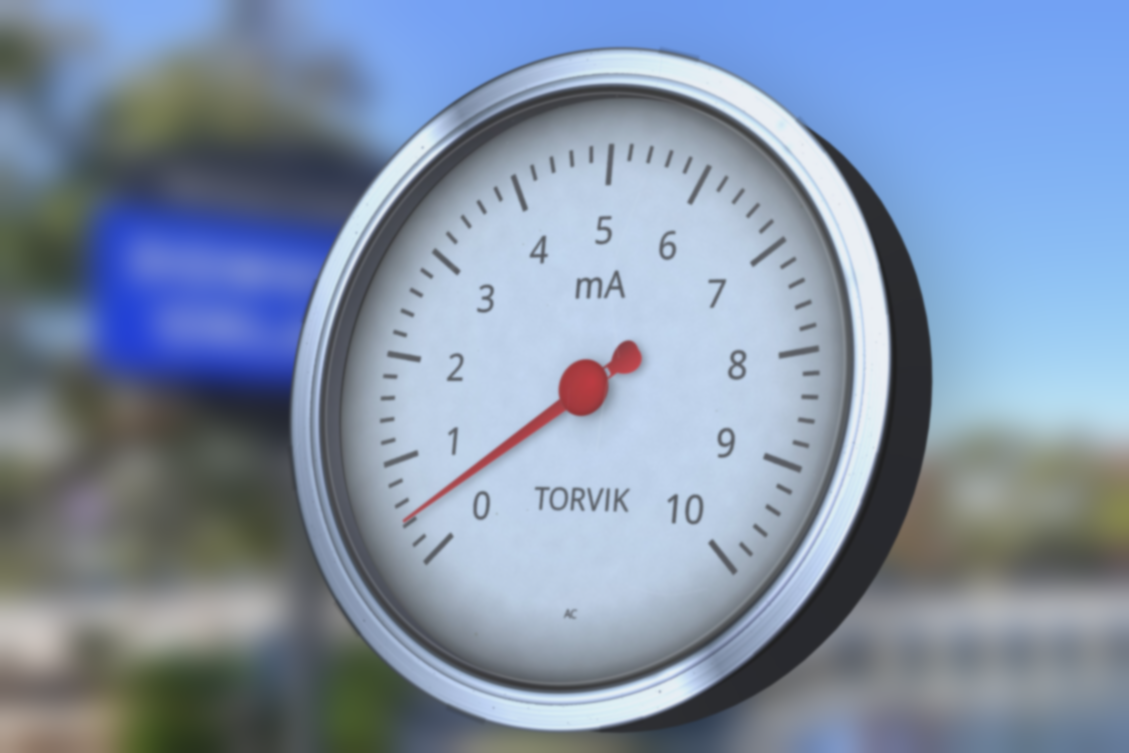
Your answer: {"value": 0.4, "unit": "mA"}
